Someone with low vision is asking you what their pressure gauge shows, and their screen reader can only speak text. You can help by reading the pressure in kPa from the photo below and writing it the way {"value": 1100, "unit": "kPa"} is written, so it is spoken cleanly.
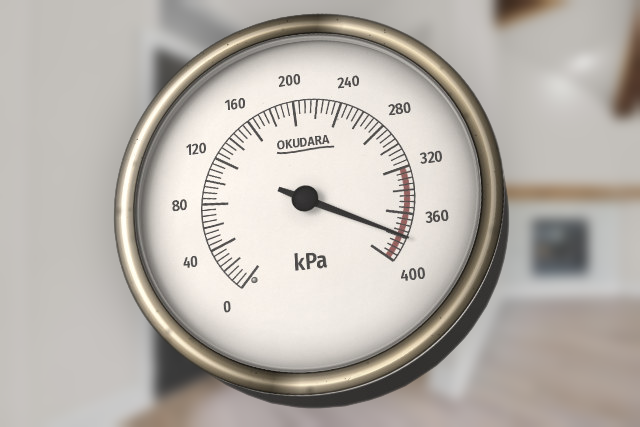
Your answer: {"value": 380, "unit": "kPa"}
